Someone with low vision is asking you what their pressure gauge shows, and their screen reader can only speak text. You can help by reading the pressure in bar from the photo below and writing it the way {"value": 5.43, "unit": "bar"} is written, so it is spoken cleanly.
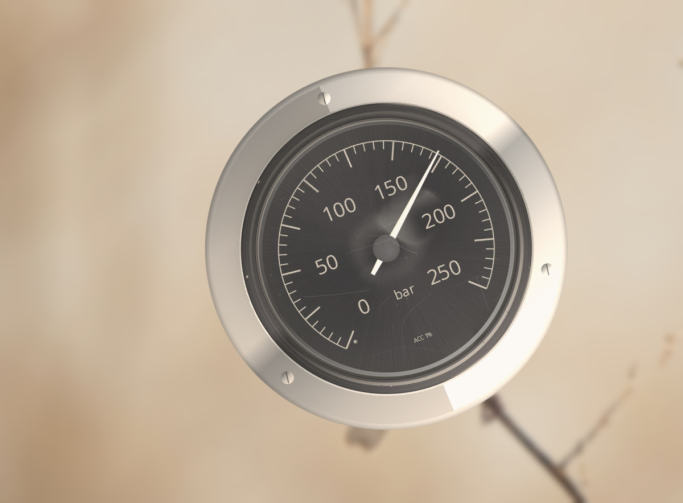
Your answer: {"value": 172.5, "unit": "bar"}
